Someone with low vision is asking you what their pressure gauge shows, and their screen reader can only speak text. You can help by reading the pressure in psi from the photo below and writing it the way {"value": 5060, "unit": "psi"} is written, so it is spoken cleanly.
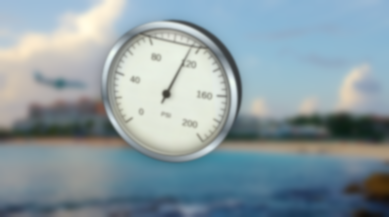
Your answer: {"value": 115, "unit": "psi"}
